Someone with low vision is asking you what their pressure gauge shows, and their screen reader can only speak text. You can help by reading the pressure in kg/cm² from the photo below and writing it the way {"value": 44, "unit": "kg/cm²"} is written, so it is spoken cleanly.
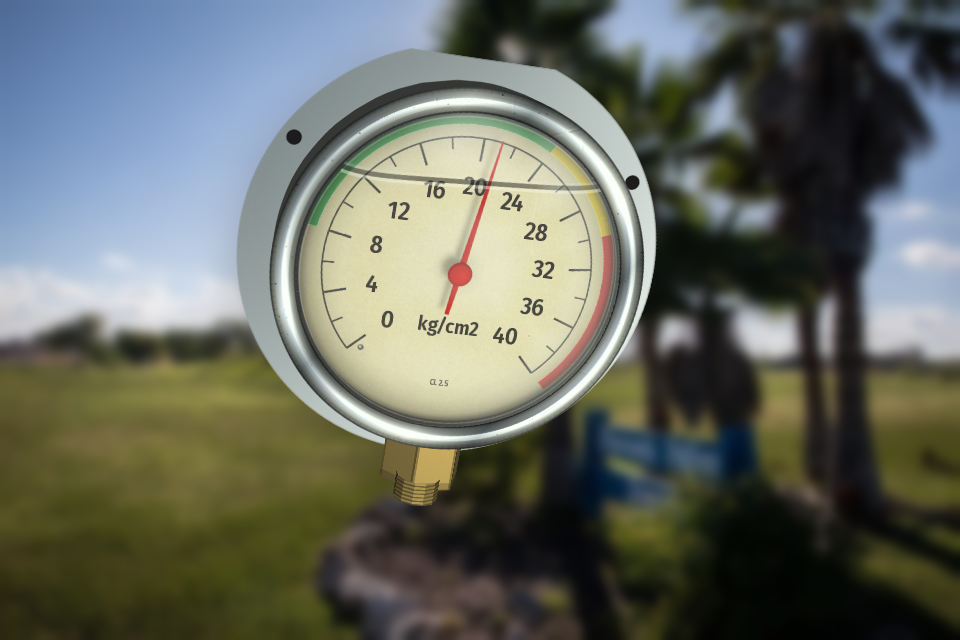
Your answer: {"value": 21, "unit": "kg/cm²"}
